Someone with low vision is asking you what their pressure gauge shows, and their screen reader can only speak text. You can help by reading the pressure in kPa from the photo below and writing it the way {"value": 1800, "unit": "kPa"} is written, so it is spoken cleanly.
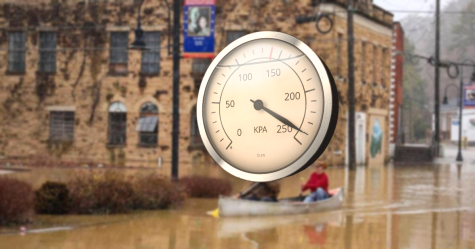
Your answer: {"value": 240, "unit": "kPa"}
